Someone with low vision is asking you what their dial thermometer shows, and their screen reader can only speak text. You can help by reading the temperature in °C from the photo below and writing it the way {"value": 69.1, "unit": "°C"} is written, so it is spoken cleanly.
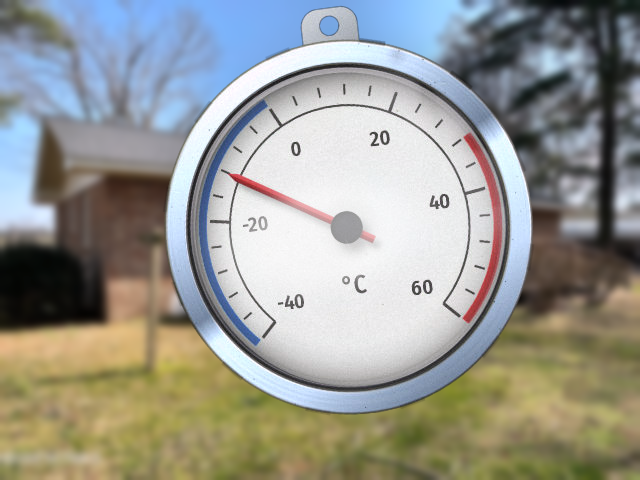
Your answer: {"value": -12, "unit": "°C"}
